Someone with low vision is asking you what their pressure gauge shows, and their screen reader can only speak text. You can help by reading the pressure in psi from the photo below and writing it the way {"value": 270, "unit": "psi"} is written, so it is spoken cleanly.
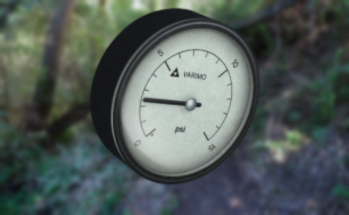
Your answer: {"value": 2.5, "unit": "psi"}
